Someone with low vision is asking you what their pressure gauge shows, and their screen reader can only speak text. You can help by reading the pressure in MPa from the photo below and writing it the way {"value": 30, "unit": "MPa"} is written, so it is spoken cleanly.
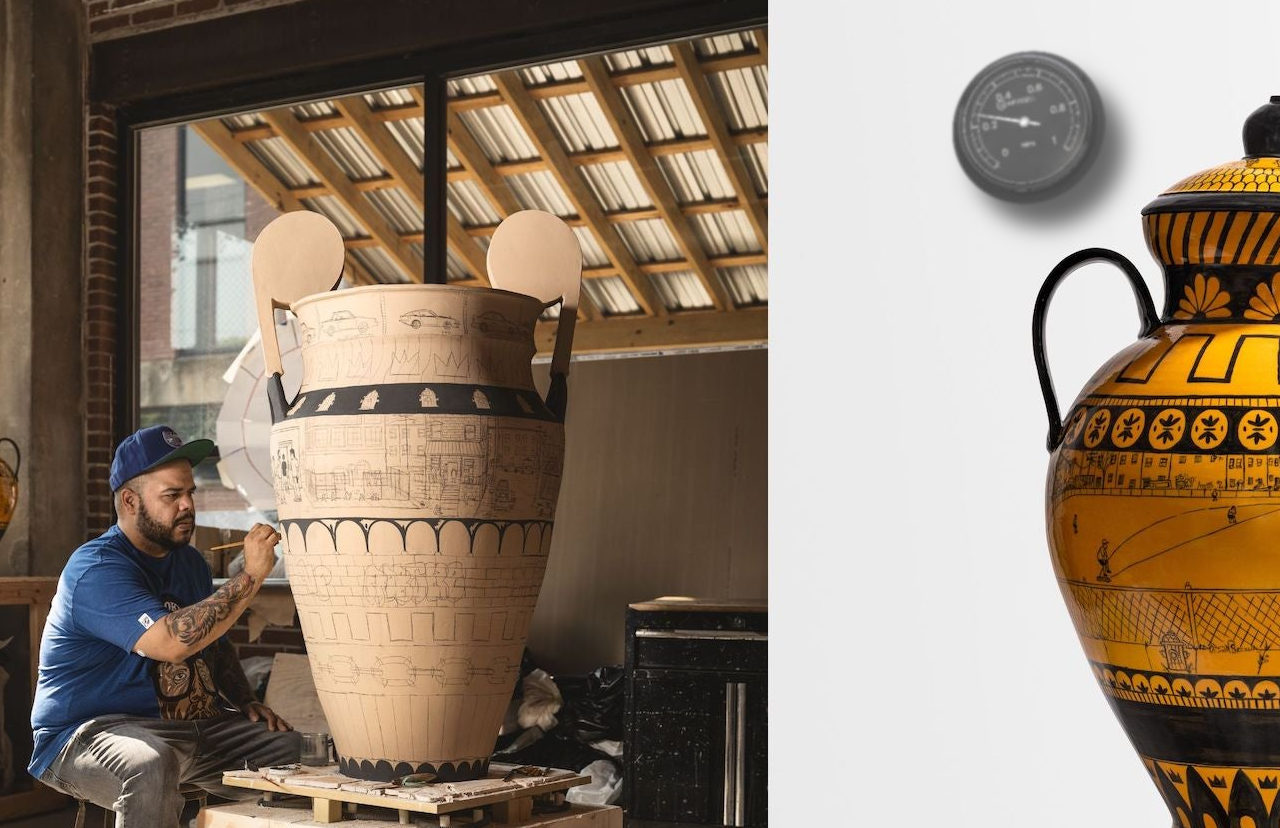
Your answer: {"value": 0.25, "unit": "MPa"}
